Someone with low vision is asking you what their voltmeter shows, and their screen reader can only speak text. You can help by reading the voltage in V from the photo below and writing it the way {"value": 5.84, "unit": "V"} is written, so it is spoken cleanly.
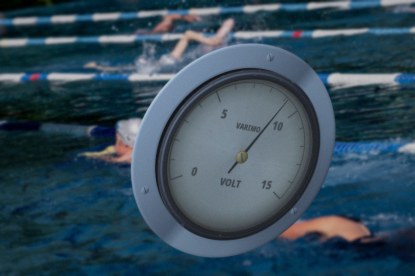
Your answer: {"value": 9, "unit": "V"}
